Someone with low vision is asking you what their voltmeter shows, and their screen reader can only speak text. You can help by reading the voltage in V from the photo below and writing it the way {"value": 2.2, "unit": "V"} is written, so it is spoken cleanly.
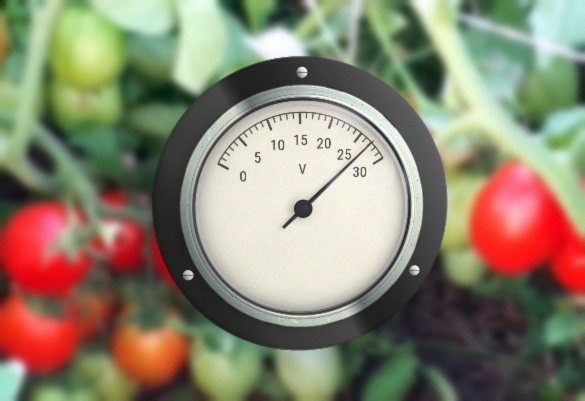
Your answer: {"value": 27, "unit": "V"}
